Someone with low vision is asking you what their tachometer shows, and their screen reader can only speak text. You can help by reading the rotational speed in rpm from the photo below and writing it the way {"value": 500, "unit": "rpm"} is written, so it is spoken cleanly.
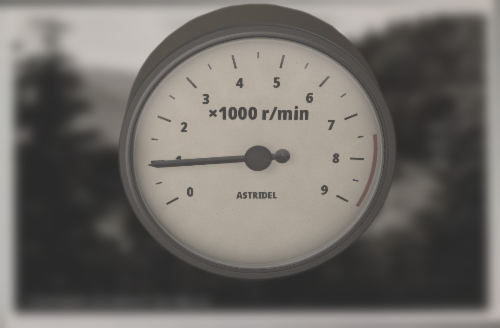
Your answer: {"value": 1000, "unit": "rpm"}
